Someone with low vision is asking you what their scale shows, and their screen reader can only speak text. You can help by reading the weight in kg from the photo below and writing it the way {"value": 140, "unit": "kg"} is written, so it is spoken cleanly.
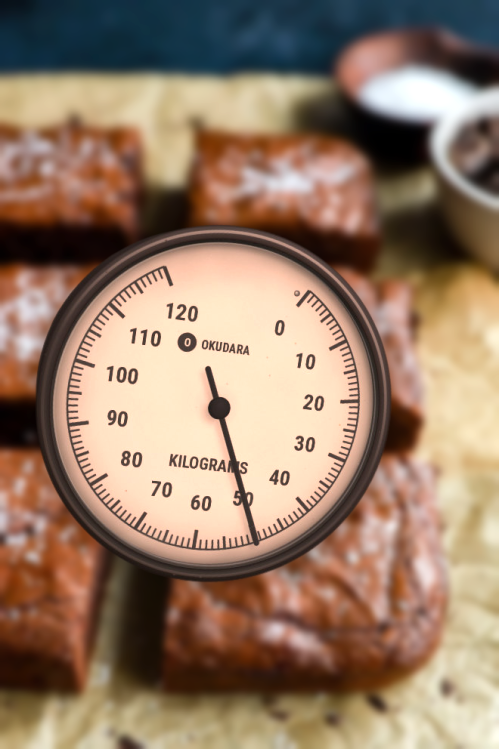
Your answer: {"value": 50, "unit": "kg"}
